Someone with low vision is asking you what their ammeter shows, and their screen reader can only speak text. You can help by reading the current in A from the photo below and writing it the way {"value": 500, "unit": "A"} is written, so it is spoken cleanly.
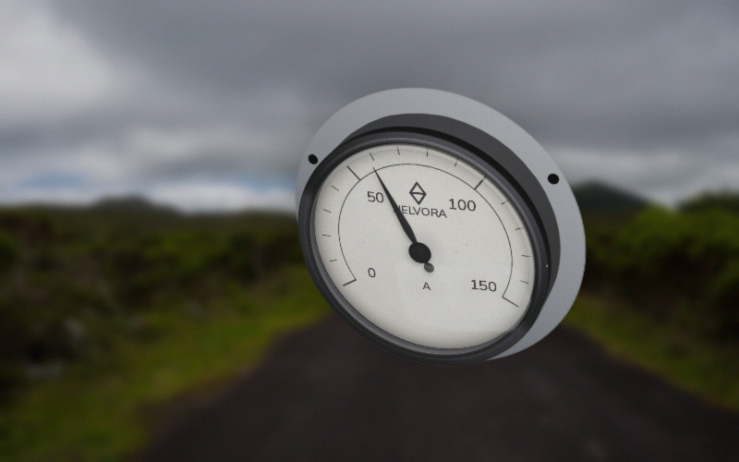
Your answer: {"value": 60, "unit": "A"}
